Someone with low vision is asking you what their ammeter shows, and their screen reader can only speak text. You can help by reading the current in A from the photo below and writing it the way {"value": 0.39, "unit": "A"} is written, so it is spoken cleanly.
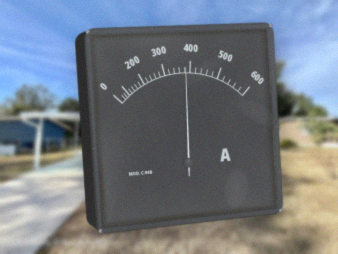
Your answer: {"value": 380, "unit": "A"}
